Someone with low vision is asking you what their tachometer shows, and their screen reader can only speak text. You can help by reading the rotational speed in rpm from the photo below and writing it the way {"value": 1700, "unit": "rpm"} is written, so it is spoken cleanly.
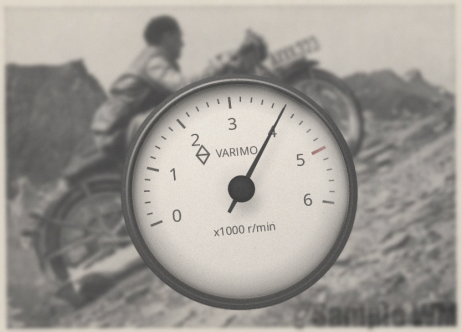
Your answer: {"value": 4000, "unit": "rpm"}
